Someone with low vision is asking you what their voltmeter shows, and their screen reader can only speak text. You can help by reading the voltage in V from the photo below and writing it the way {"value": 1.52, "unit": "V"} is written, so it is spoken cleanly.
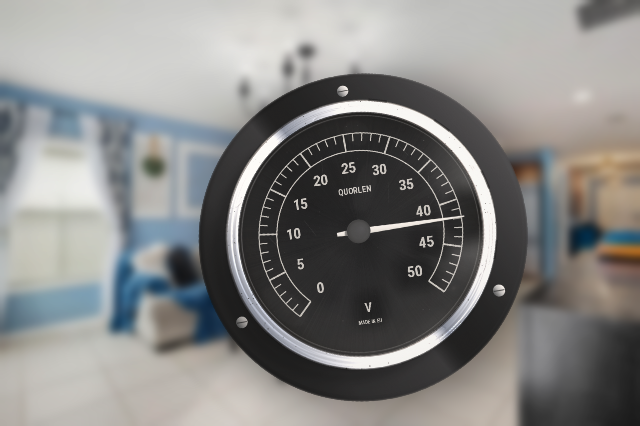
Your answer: {"value": 42, "unit": "V"}
